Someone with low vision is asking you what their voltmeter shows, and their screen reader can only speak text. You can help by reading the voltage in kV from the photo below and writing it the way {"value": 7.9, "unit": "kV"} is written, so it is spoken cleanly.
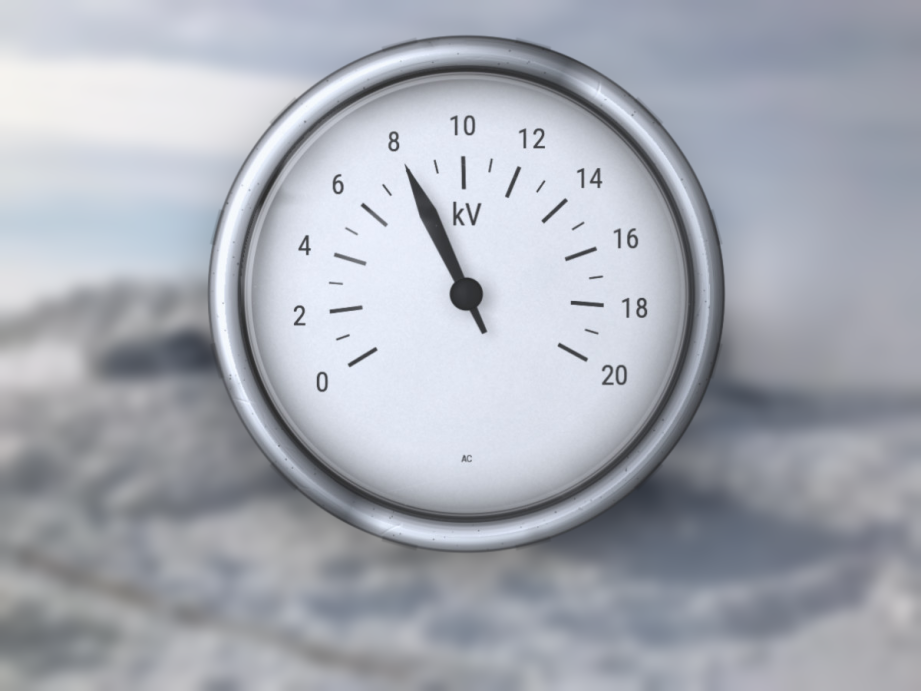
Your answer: {"value": 8, "unit": "kV"}
